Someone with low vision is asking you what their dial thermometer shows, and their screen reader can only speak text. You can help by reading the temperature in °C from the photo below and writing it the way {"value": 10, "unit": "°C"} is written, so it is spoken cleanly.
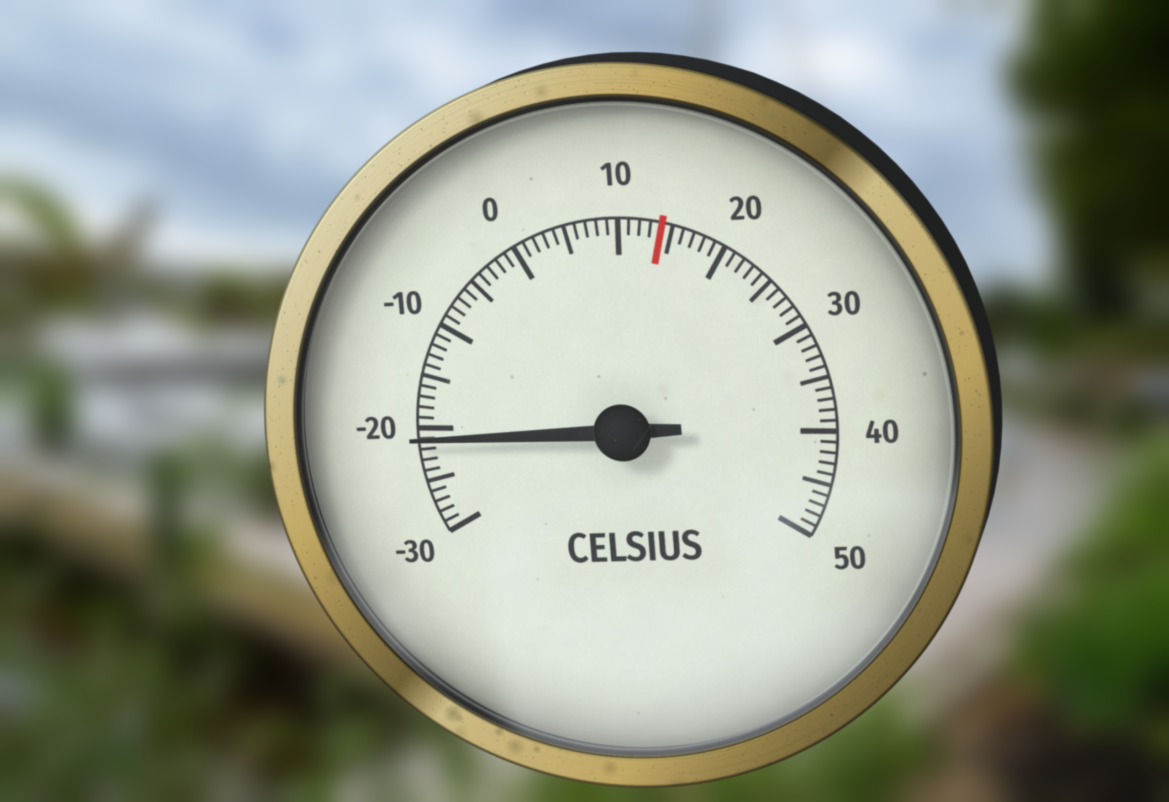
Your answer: {"value": -21, "unit": "°C"}
